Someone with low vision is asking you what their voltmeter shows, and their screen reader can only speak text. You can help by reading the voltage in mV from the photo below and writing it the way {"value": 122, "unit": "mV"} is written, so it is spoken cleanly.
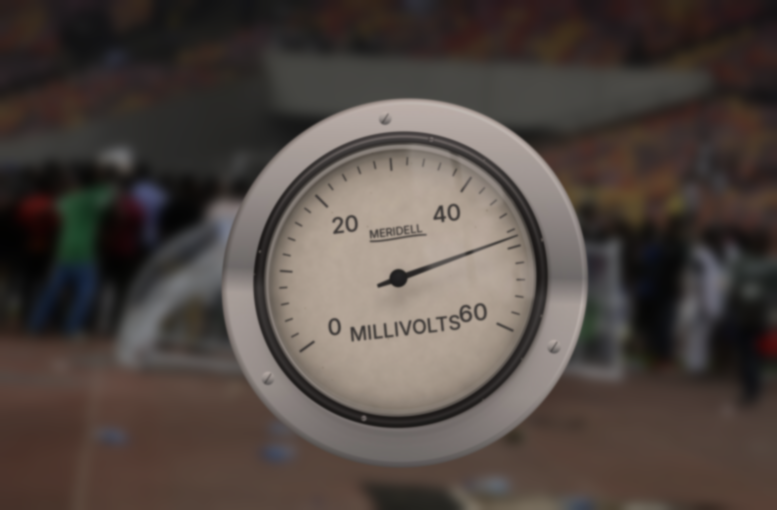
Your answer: {"value": 49, "unit": "mV"}
